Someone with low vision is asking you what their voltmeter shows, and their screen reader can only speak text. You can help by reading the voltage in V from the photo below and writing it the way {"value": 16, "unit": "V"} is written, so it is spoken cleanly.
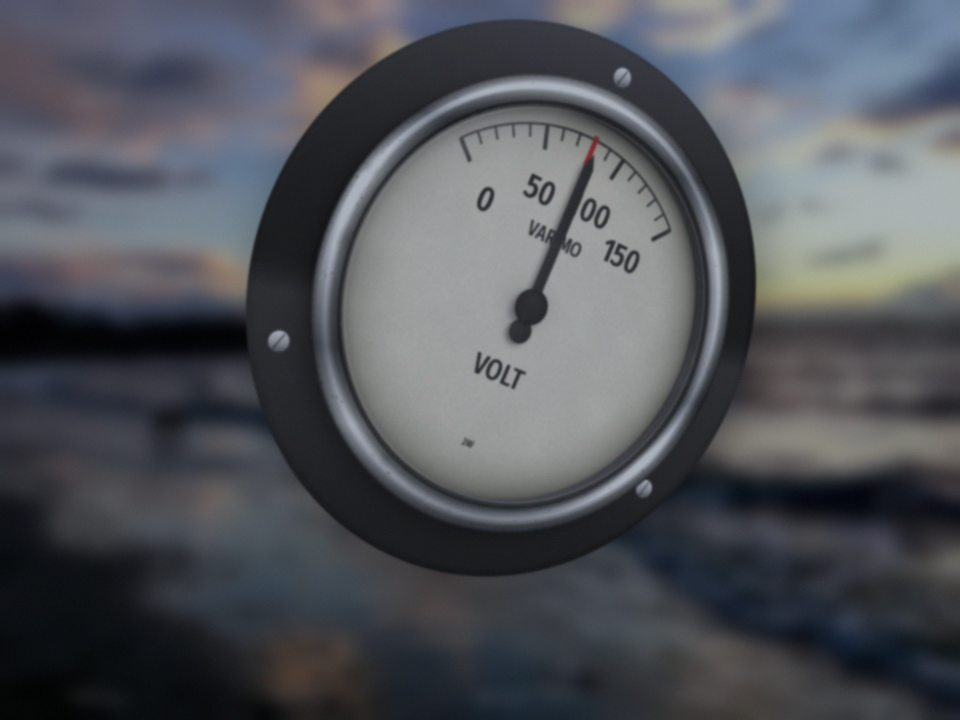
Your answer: {"value": 80, "unit": "V"}
